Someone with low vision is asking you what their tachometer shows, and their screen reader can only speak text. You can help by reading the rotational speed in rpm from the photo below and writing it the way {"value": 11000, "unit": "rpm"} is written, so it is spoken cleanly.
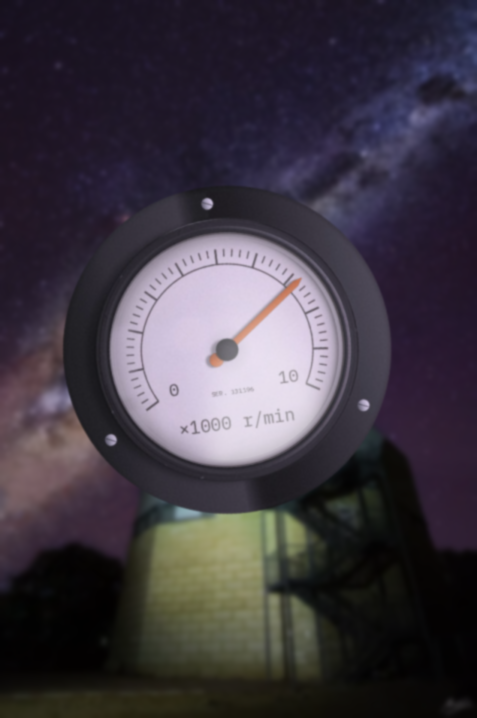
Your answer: {"value": 7200, "unit": "rpm"}
